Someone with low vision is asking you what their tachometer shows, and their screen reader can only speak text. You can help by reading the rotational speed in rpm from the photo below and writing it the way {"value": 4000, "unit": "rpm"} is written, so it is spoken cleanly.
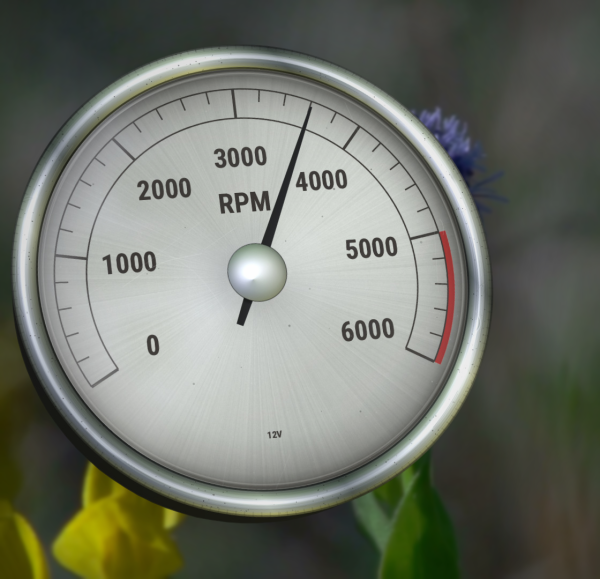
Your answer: {"value": 3600, "unit": "rpm"}
